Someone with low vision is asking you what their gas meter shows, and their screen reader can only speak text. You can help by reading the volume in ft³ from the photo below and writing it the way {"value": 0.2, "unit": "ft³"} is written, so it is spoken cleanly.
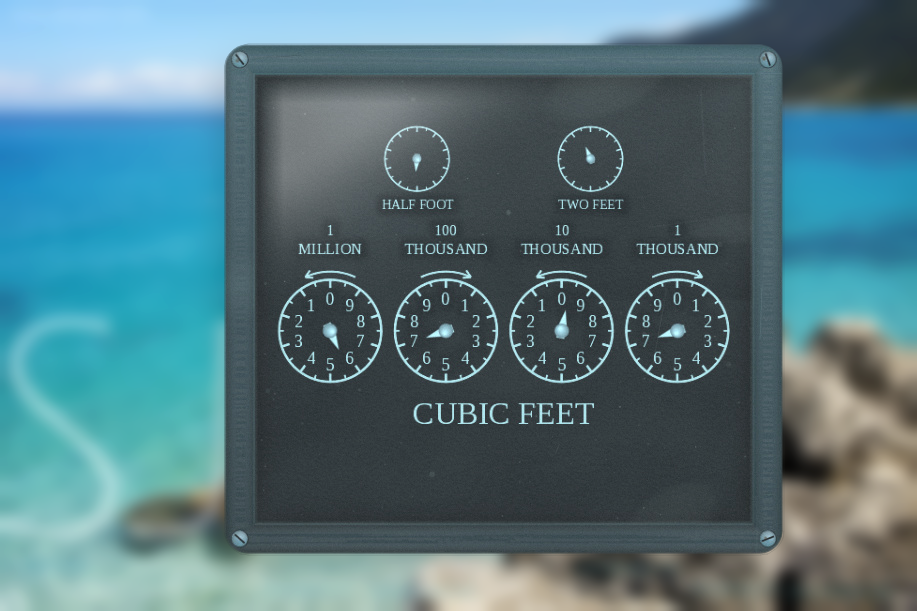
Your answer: {"value": 569700, "unit": "ft³"}
